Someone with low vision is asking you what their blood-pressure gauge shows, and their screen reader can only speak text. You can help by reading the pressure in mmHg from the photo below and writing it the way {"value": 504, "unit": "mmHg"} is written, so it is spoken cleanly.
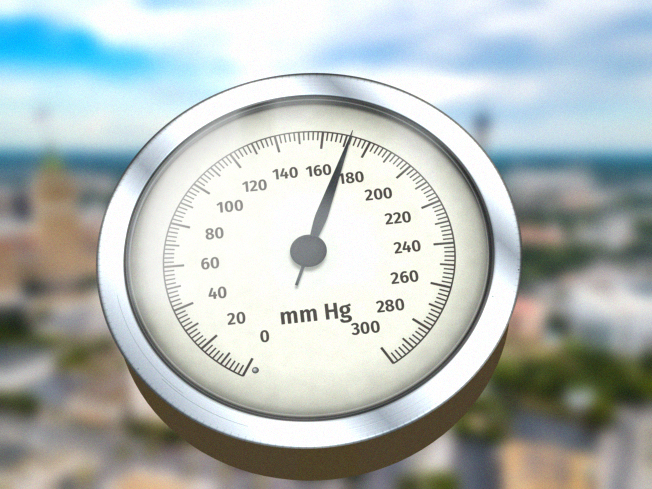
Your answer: {"value": 172, "unit": "mmHg"}
